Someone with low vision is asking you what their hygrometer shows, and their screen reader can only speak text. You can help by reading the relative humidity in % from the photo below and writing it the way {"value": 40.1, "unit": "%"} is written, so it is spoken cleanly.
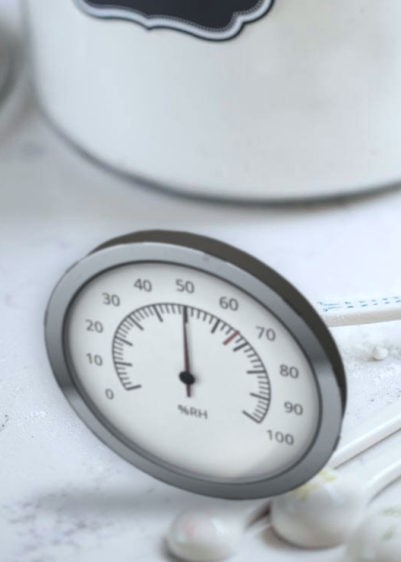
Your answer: {"value": 50, "unit": "%"}
